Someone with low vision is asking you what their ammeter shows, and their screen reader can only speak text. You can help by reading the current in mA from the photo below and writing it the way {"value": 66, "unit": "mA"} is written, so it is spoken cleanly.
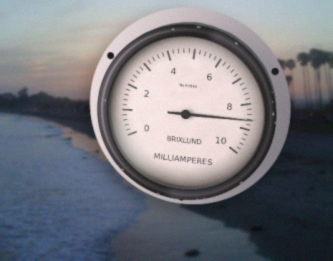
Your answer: {"value": 8.6, "unit": "mA"}
